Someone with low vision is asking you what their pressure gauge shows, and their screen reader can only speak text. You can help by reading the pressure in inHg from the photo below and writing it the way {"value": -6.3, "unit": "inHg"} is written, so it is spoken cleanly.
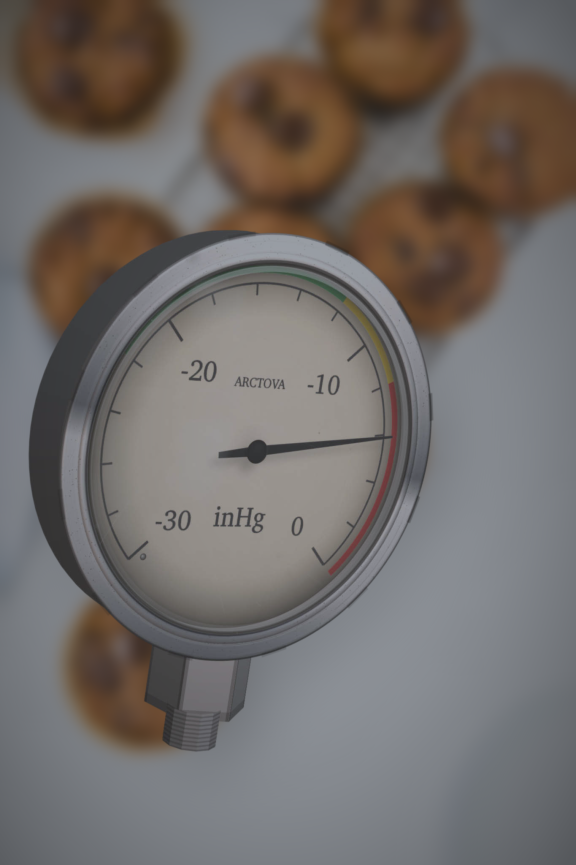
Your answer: {"value": -6, "unit": "inHg"}
